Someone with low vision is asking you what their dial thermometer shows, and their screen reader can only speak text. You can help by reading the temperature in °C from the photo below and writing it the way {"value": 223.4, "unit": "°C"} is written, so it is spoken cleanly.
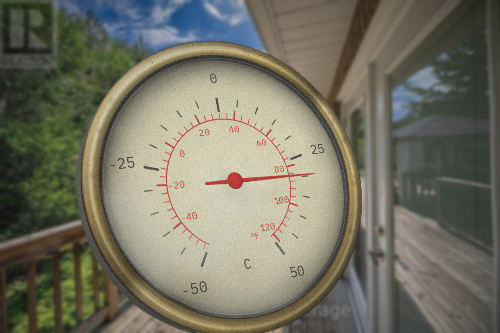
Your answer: {"value": 30, "unit": "°C"}
